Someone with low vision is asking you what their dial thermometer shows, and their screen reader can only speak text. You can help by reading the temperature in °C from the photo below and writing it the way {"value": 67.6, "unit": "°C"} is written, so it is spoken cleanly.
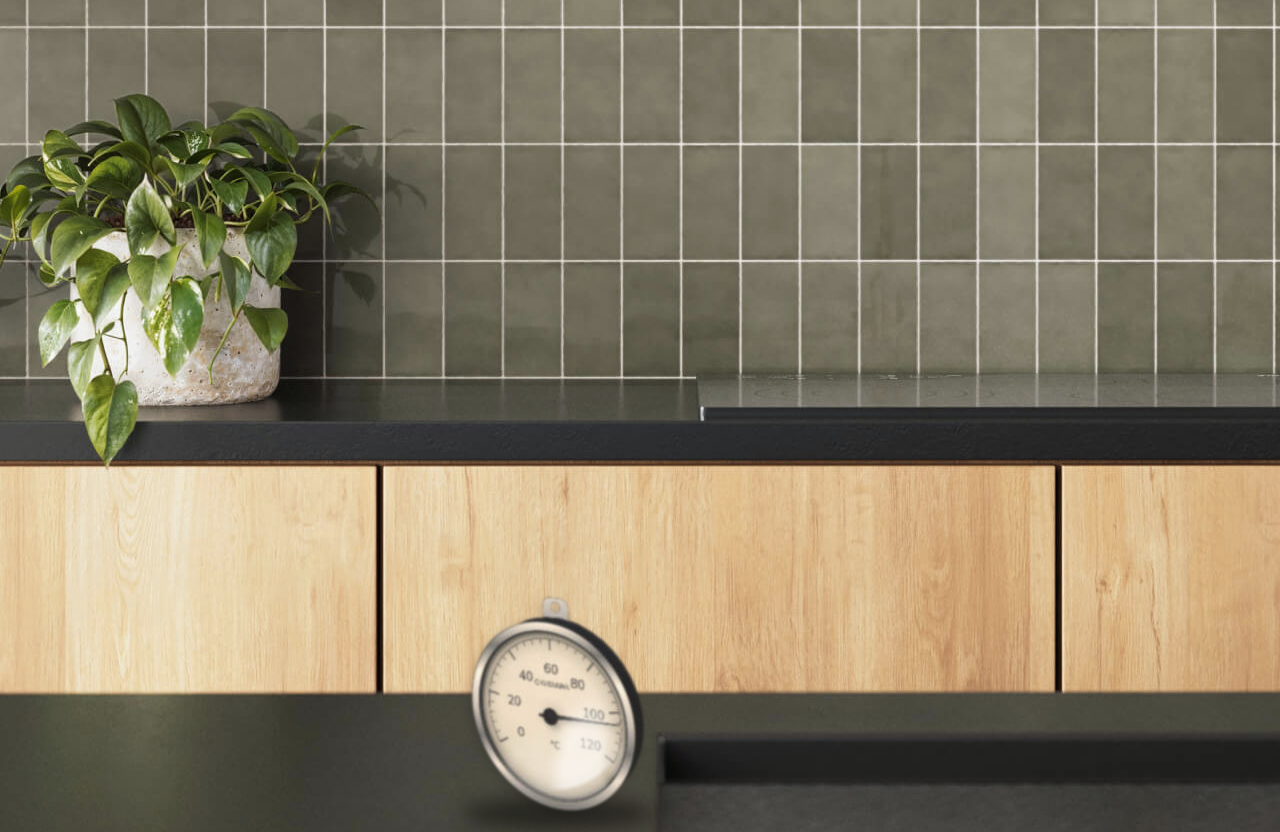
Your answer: {"value": 104, "unit": "°C"}
